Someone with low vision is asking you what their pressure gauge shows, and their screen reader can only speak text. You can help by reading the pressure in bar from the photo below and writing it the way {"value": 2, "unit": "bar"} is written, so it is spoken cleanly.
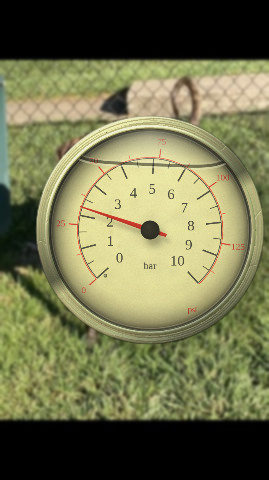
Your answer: {"value": 2.25, "unit": "bar"}
